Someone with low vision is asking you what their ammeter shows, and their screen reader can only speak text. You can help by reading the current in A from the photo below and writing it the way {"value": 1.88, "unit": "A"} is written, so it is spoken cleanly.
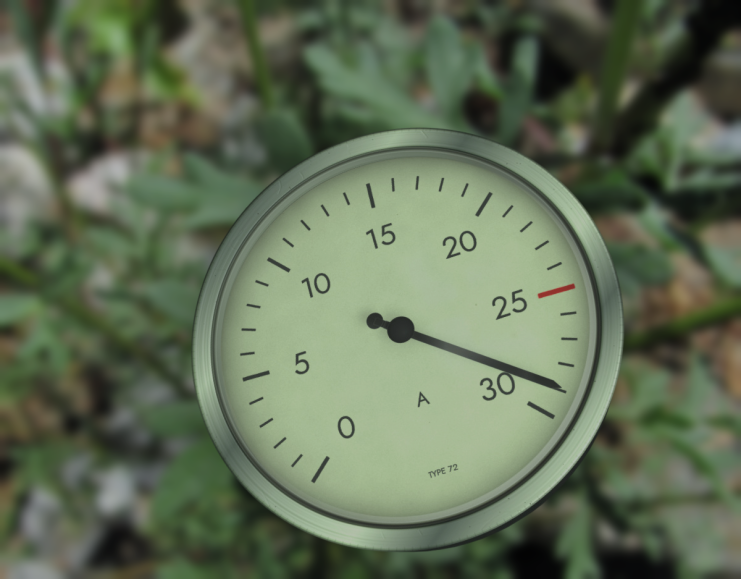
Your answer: {"value": 29, "unit": "A"}
